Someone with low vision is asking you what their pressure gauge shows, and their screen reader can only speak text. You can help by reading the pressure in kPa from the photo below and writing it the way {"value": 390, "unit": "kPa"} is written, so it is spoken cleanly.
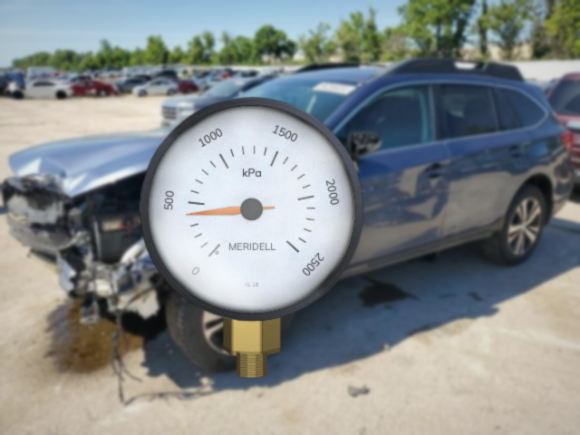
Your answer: {"value": 400, "unit": "kPa"}
